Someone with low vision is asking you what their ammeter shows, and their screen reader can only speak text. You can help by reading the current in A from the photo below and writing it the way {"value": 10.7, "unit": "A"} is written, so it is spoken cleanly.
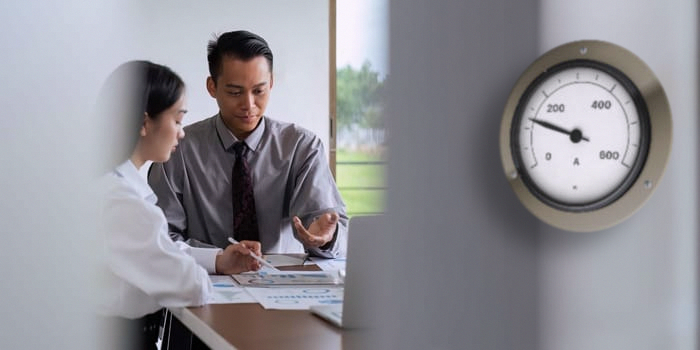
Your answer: {"value": 125, "unit": "A"}
